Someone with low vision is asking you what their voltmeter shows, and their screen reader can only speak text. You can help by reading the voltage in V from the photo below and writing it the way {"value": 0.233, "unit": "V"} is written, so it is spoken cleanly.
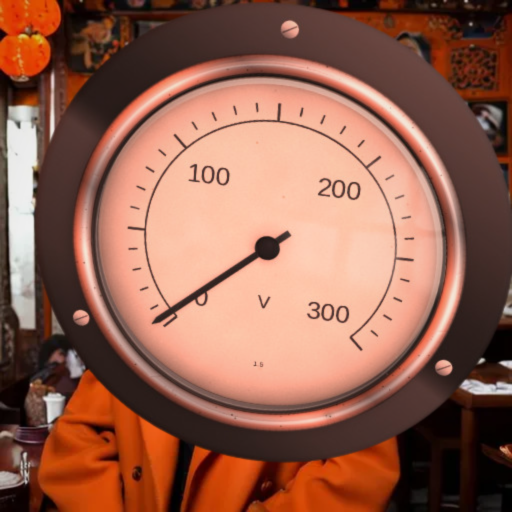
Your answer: {"value": 5, "unit": "V"}
